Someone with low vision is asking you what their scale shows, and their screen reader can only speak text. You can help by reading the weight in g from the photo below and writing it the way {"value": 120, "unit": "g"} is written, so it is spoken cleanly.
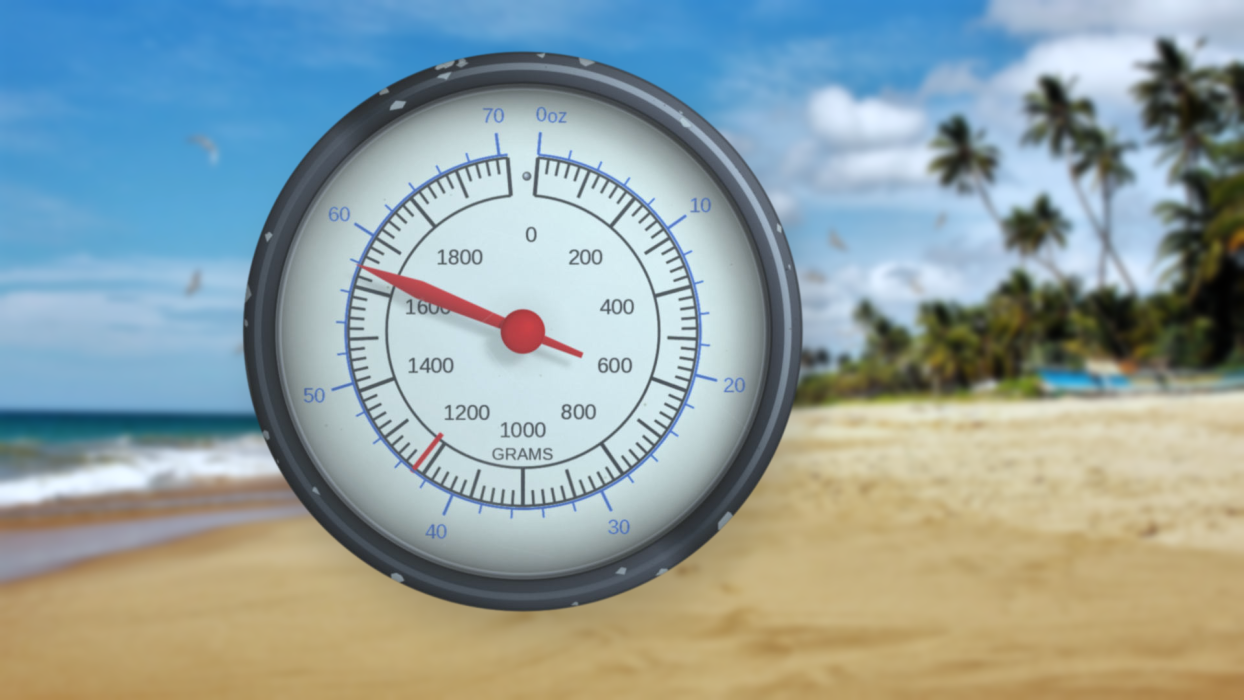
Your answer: {"value": 1640, "unit": "g"}
